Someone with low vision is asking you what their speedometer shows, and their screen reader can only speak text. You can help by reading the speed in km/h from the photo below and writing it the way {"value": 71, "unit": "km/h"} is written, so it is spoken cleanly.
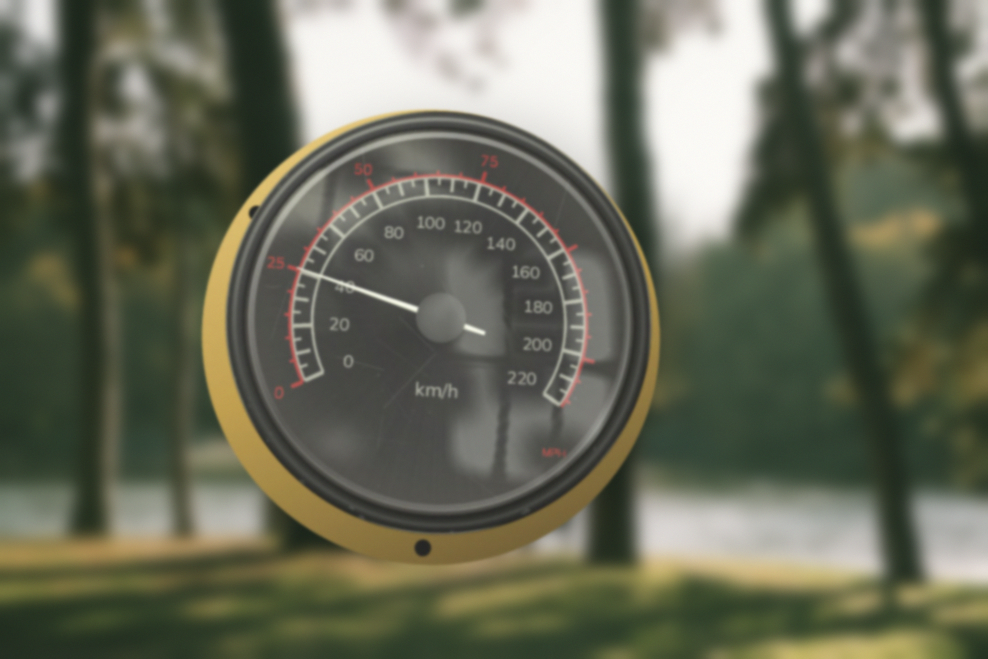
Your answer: {"value": 40, "unit": "km/h"}
